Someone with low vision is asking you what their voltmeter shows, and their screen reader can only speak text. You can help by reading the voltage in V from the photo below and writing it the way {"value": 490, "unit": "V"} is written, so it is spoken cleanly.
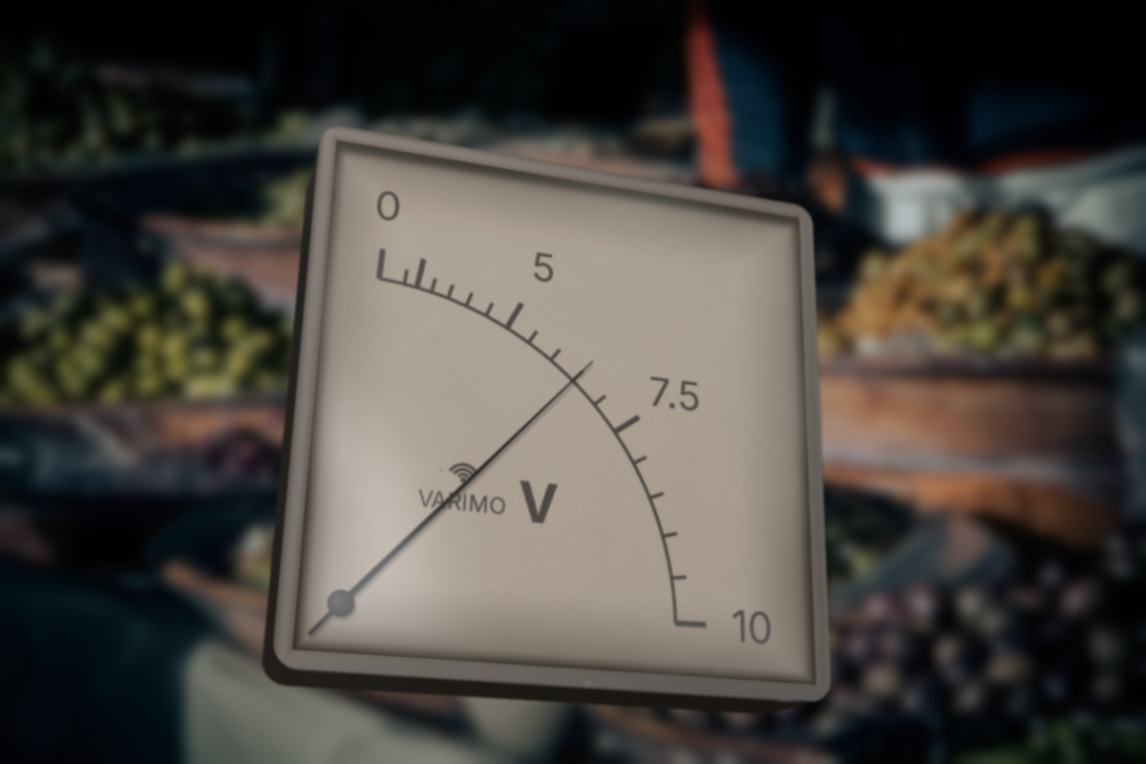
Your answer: {"value": 6.5, "unit": "V"}
